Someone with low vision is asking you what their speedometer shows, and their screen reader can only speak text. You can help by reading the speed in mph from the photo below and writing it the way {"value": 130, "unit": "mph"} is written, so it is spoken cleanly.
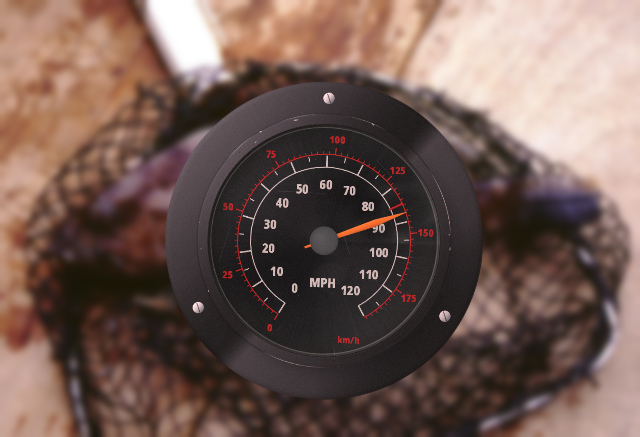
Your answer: {"value": 87.5, "unit": "mph"}
